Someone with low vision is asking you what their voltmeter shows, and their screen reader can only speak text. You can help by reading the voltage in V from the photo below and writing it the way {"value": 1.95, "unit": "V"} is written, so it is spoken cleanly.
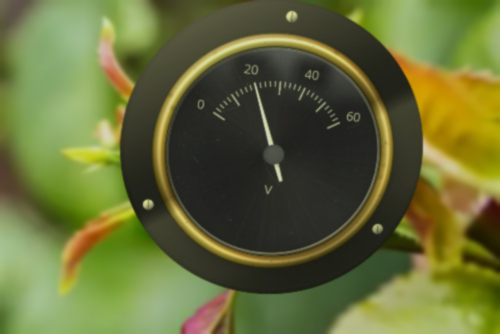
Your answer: {"value": 20, "unit": "V"}
